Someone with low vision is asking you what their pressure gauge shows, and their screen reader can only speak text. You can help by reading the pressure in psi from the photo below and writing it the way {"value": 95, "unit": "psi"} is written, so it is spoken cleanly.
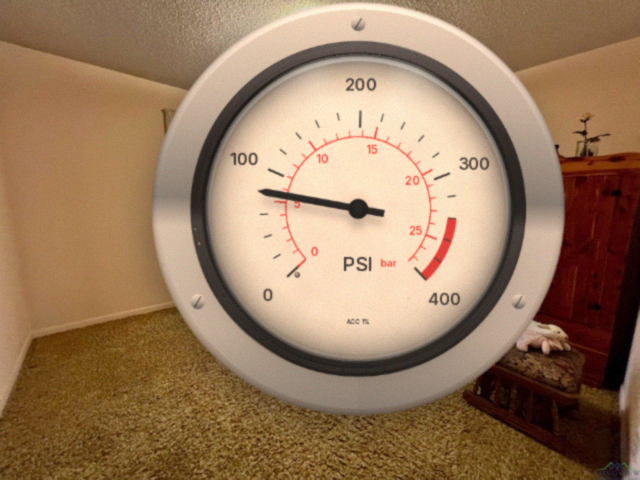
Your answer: {"value": 80, "unit": "psi"}
